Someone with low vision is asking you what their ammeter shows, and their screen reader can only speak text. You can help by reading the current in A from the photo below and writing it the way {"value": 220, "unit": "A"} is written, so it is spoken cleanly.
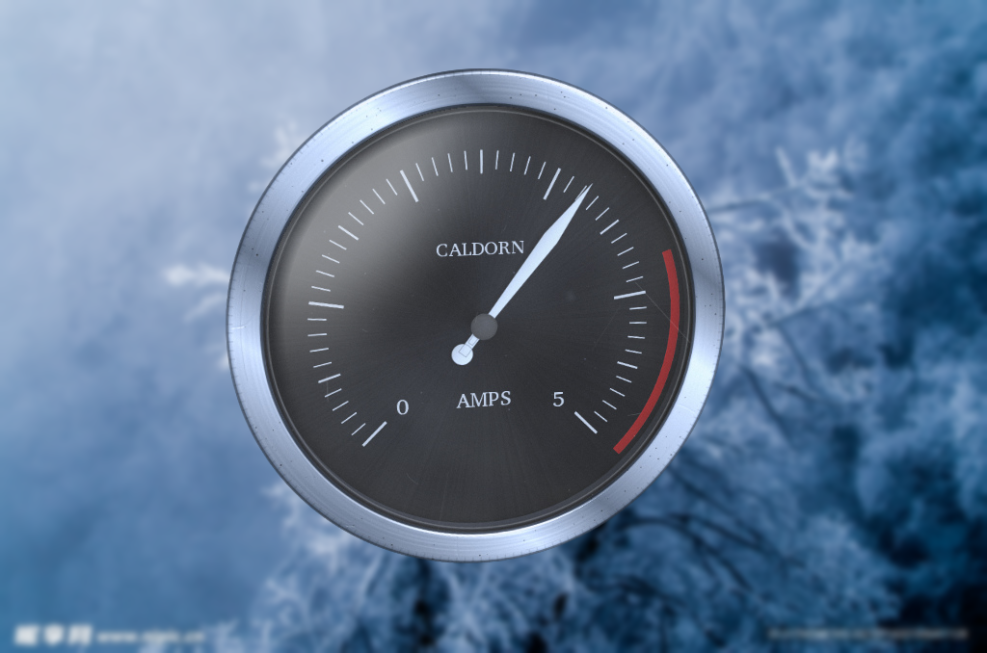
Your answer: {"value": 3.2, "unit": "A"}
